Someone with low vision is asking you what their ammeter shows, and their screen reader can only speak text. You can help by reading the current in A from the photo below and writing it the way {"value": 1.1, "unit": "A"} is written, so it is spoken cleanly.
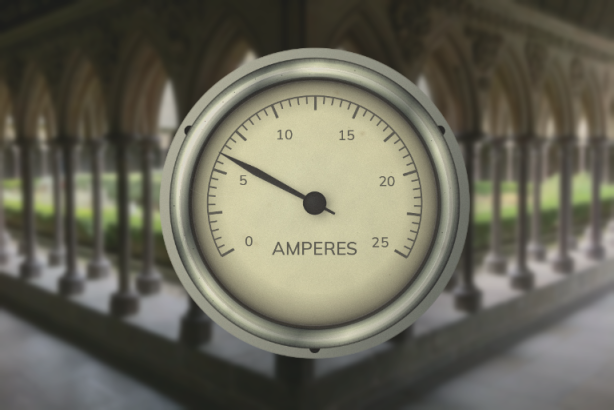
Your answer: {"value": 6, "unit": "A"}
